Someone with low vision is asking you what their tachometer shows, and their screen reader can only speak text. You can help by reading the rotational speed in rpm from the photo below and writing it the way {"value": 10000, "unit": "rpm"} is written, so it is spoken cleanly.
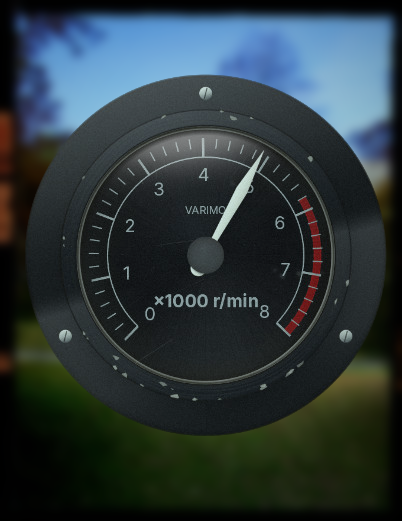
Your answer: {"value": 4900, "unit": "rpm"}
